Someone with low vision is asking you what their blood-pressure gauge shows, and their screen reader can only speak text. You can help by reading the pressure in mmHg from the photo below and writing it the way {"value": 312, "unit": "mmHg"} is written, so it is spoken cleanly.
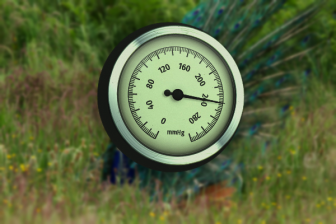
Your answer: {"value": 240, "unit": "mmHg"}
